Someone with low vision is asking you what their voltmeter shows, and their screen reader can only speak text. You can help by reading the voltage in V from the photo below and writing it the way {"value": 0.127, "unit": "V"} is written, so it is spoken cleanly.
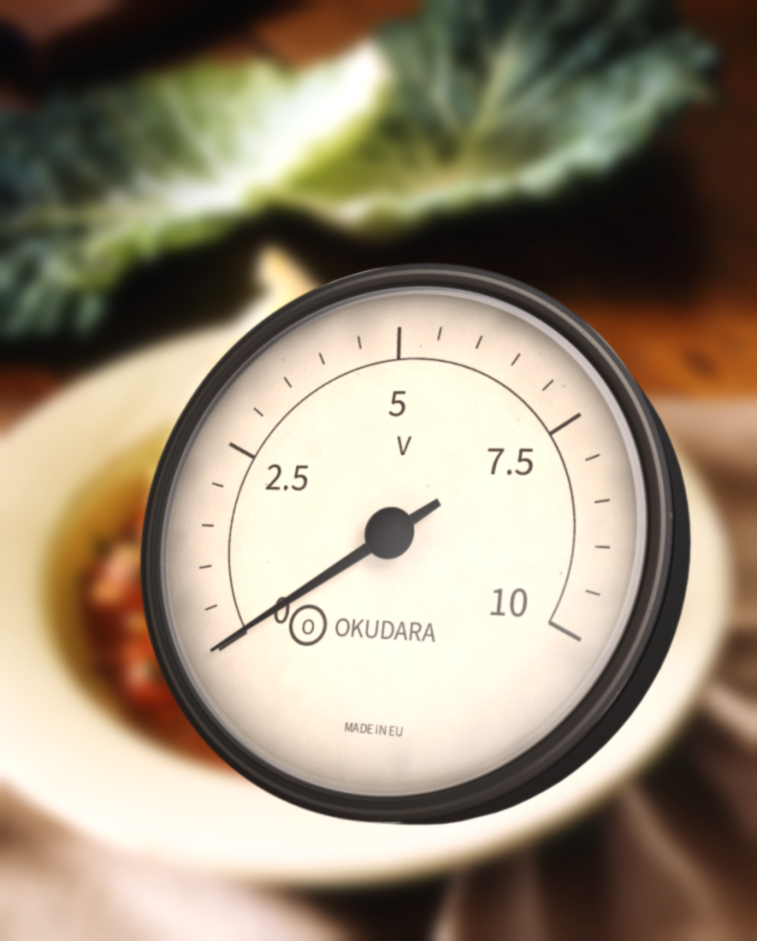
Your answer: {"value": 0, "unit": "V"}
